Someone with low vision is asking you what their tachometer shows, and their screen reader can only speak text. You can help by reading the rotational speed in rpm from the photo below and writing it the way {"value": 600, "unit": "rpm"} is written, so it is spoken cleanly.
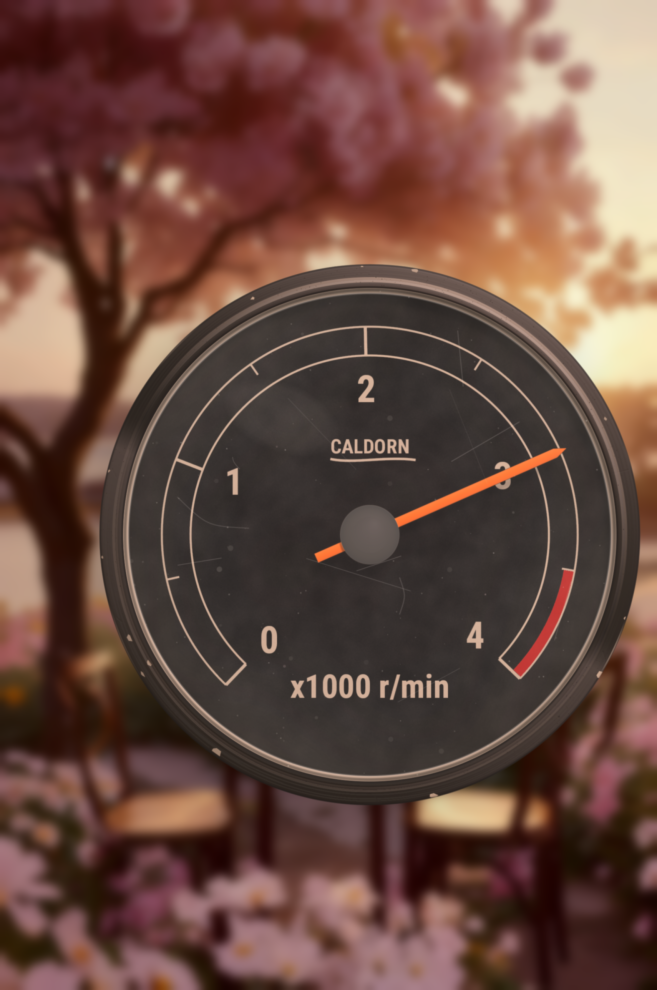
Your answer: {"value": 3000, "unit": "rpm"}
